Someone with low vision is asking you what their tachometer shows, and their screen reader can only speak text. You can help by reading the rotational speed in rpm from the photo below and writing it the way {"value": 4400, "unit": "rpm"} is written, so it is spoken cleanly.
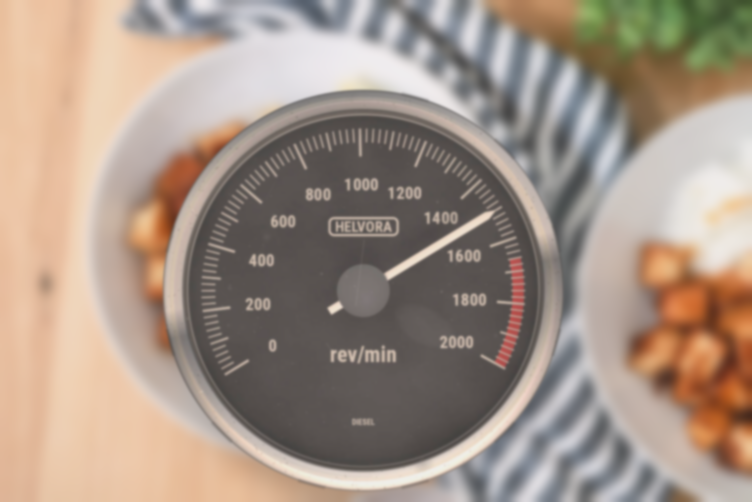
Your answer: {"value": 1500, "unit": "rpm"}
